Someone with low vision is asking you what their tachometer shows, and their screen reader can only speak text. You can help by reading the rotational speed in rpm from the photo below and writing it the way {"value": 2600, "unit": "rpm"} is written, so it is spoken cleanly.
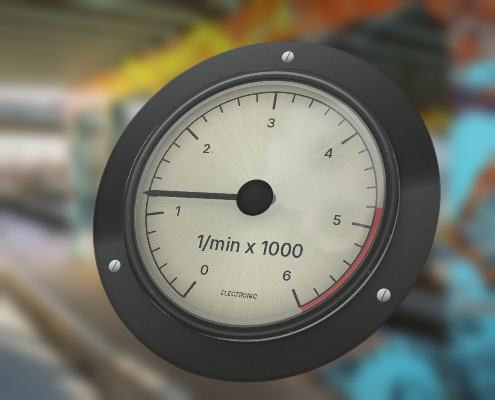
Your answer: {"value": 1200, "unit": "rpm"}
